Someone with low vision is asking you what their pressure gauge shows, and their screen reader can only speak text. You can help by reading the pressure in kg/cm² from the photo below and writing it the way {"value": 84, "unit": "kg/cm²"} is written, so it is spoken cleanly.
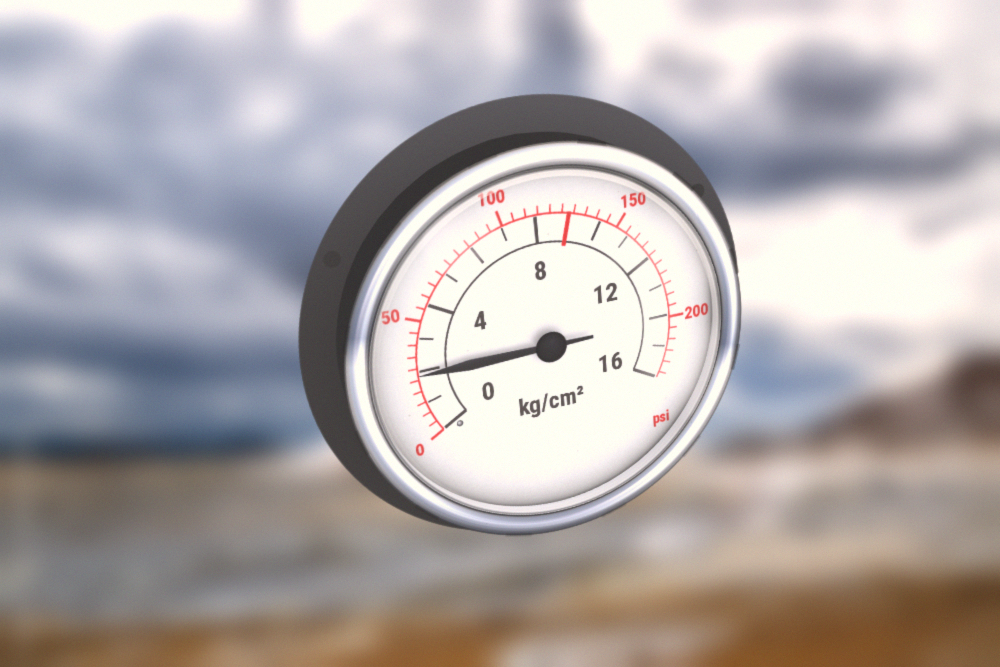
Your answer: {"value": 2, "unit": "kg/cm²"}
